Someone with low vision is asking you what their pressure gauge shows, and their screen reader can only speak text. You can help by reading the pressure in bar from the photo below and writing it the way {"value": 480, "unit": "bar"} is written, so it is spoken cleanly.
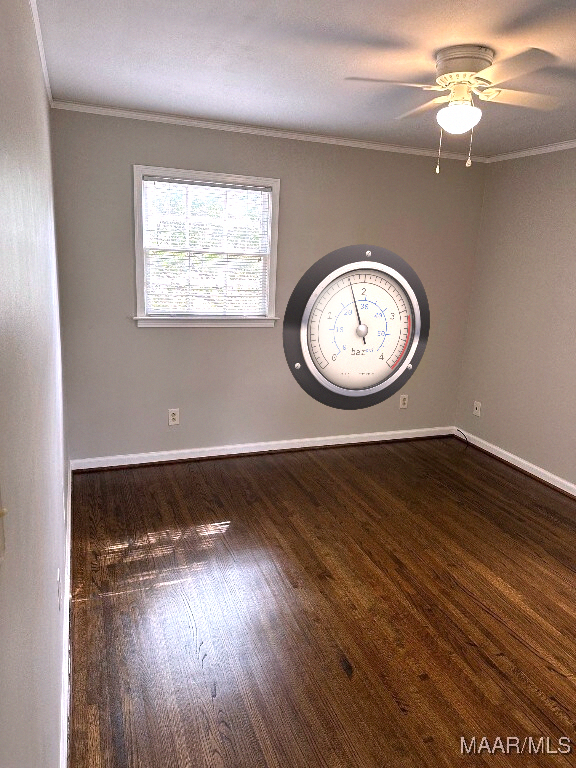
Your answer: {"value": 1.7, "unit": "bar"}
